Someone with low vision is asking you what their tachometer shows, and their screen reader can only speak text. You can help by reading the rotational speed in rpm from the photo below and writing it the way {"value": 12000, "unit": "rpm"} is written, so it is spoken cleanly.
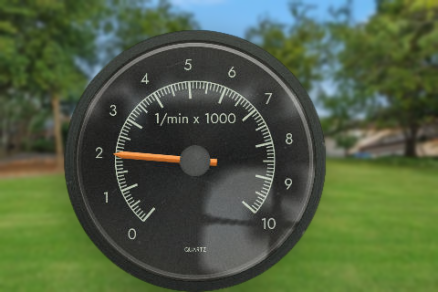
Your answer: {"value": 2000, "unit": "rpm"}
